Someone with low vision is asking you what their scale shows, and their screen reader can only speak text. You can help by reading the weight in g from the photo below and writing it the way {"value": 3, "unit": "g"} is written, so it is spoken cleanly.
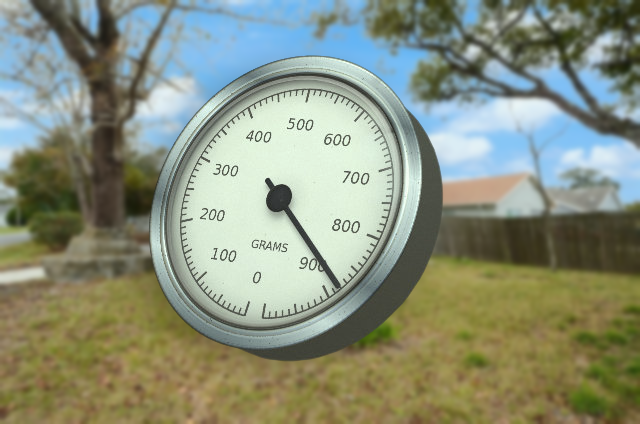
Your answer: {"value": 880, "unit": "g"}
